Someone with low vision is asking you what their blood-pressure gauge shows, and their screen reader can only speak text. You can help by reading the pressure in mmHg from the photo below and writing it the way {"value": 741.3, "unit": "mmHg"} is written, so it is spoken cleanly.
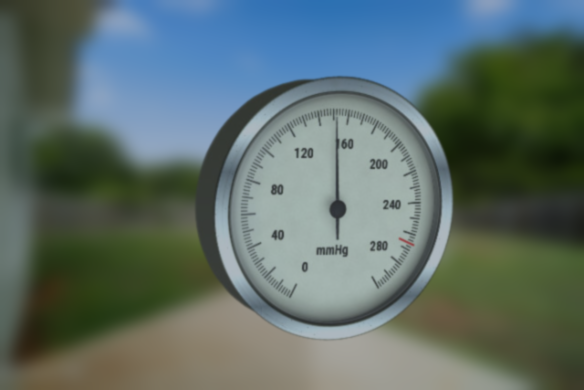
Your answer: {"value": 150, "unit": "mmHg"}
